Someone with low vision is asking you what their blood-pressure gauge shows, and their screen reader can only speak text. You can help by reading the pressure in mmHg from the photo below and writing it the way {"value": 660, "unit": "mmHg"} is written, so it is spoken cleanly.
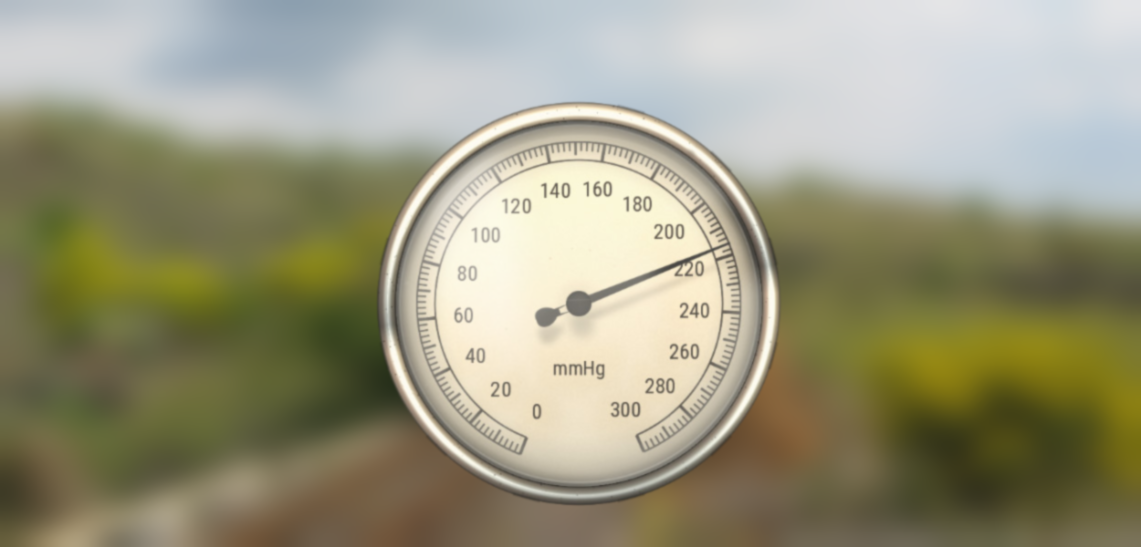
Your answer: {"value": 216, "unit": "mmHg"}
